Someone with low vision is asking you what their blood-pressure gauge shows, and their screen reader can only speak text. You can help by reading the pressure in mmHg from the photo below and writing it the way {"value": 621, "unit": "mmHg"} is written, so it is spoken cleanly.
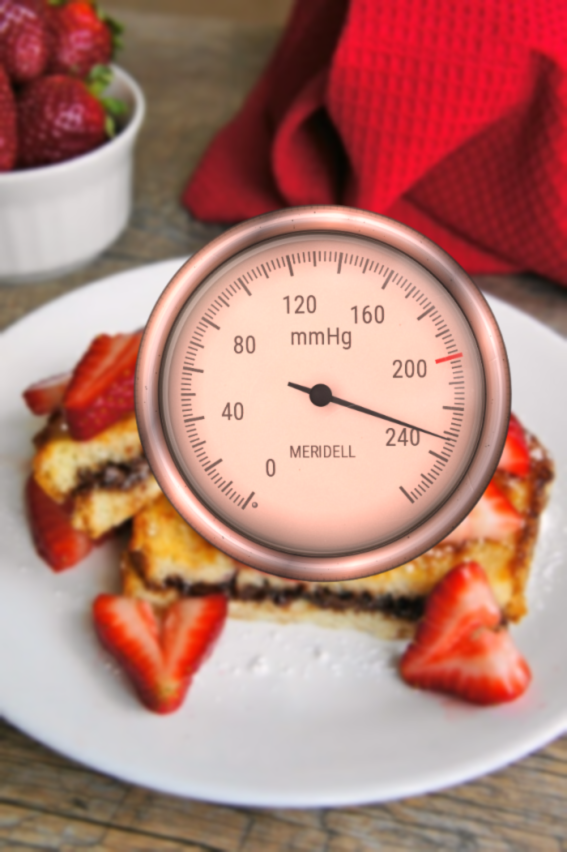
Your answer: {"value": 232, "unit": "mmHg"}
